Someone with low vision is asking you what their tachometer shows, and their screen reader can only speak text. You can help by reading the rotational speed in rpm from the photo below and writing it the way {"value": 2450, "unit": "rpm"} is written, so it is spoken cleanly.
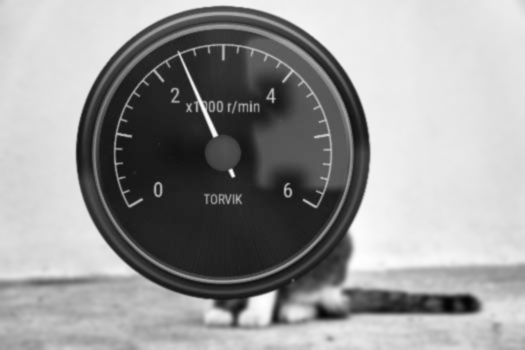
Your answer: {"value": 2400, "unit": "rpm"}
